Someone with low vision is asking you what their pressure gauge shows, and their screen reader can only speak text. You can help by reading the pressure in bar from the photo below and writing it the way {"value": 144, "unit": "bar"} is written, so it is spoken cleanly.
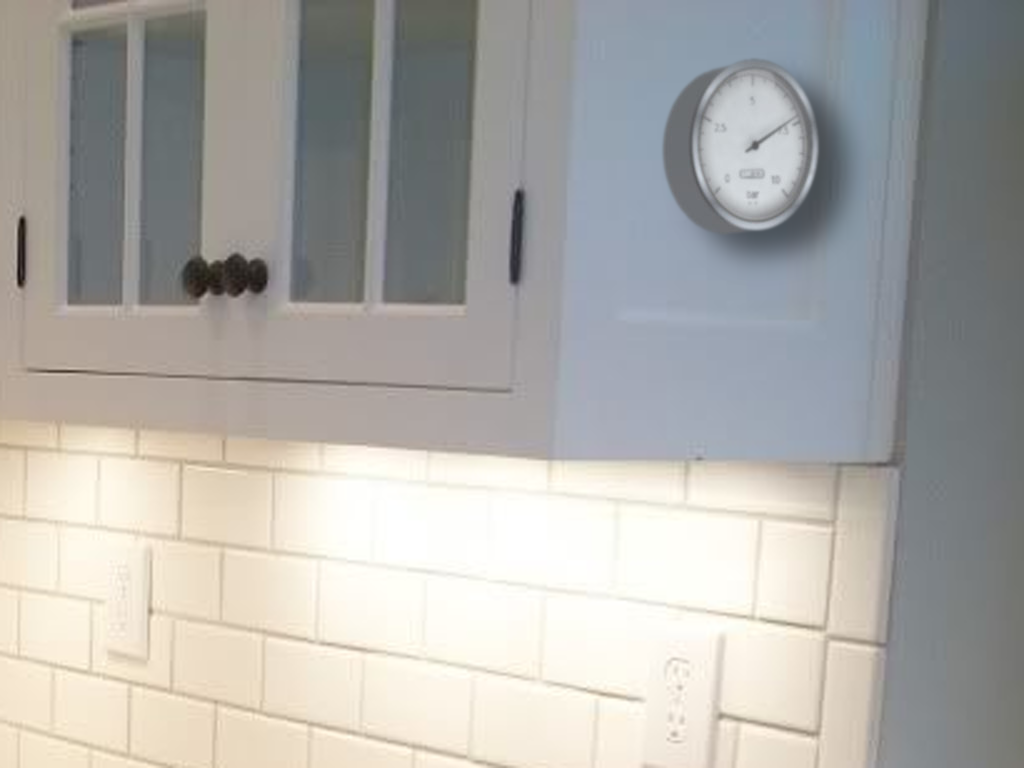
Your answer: {"value": 7.25, "unit": "bar"}
